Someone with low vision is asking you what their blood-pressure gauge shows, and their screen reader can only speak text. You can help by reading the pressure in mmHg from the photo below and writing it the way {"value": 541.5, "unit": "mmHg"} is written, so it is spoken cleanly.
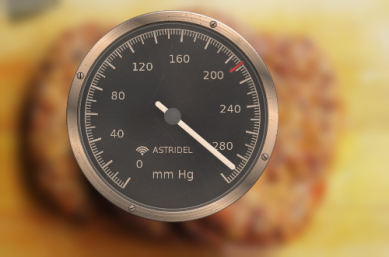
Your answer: {"value": 290, "unit": "mmHg"}
